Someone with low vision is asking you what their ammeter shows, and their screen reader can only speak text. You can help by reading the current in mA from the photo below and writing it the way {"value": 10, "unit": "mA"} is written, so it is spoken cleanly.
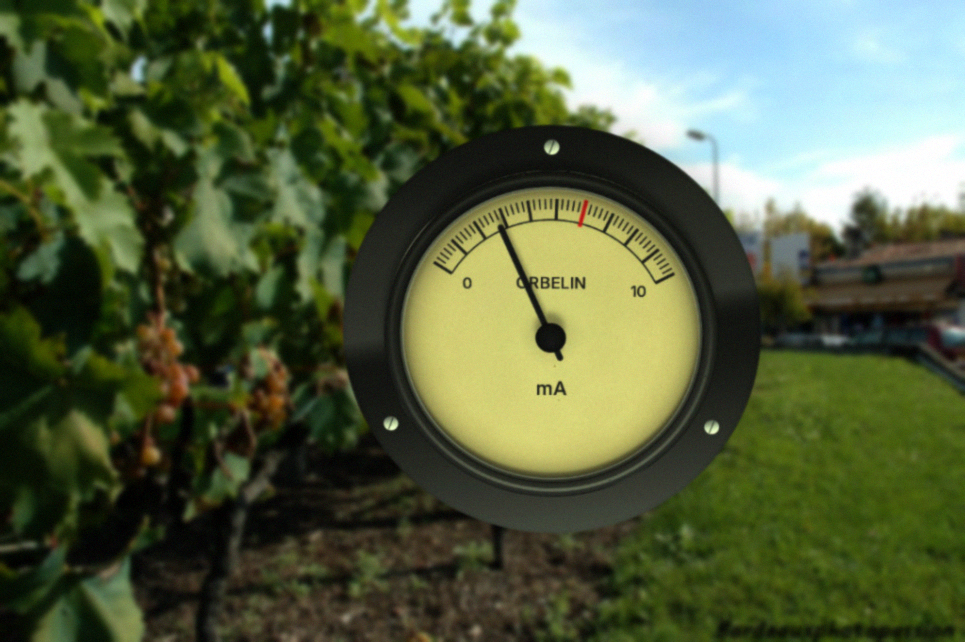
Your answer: {"value": 2.8, "unit": "mA"}
